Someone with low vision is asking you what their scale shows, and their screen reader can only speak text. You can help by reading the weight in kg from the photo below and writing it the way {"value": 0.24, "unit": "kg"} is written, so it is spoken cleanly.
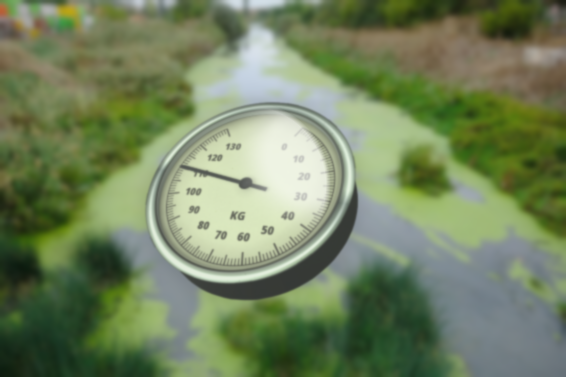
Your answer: {"value": 110, "unit": "kg"}
